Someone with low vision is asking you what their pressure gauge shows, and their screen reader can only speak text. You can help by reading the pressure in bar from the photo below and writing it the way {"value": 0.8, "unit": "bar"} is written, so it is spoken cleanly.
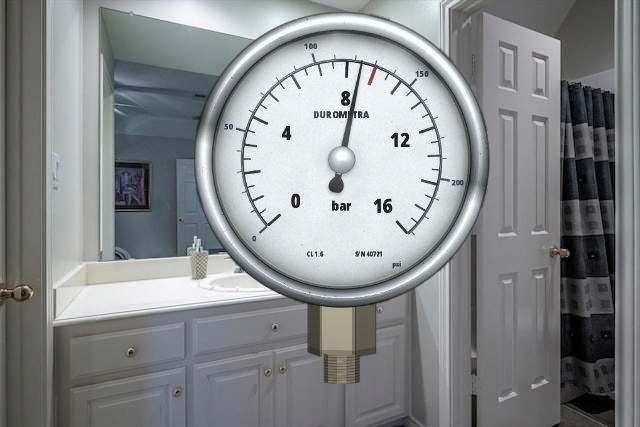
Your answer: {"value": 8.5, "unit": "bar"}
